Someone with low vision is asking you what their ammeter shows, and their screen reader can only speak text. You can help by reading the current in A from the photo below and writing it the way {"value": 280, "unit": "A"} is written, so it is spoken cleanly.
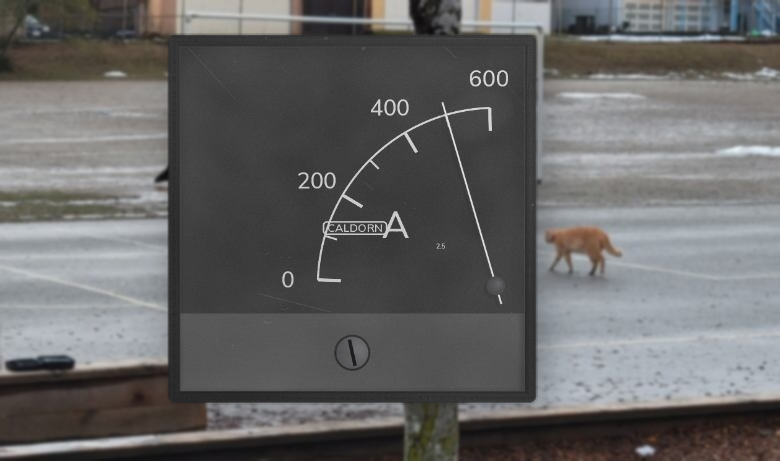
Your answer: {"value": 500, "unit": "A"}
